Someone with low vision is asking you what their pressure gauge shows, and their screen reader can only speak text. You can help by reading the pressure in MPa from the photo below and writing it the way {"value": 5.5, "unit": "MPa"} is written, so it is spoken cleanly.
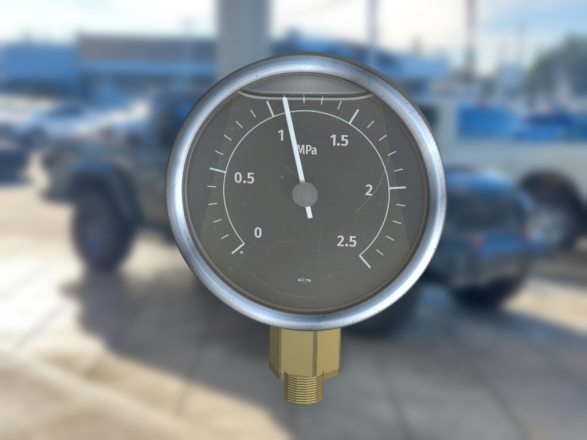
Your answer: {"value": 1.1, "unit": "MPa"}
